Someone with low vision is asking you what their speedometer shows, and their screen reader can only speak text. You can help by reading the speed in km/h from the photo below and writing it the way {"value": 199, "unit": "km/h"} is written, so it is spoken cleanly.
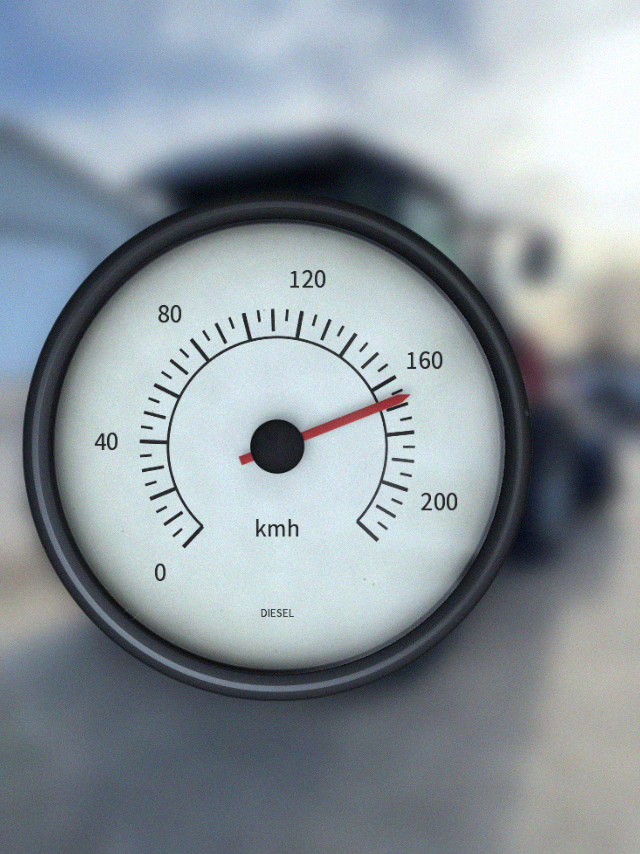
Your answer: {"value": 167.5, "unit": "km/h"}
